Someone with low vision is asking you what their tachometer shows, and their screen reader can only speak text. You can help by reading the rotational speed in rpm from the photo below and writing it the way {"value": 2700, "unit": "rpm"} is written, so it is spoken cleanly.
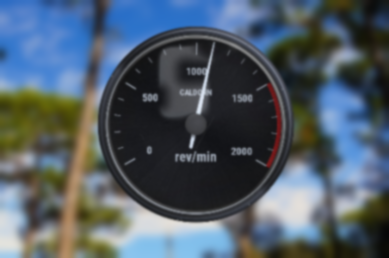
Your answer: {"value": 1100, "unit": "rpm"}
